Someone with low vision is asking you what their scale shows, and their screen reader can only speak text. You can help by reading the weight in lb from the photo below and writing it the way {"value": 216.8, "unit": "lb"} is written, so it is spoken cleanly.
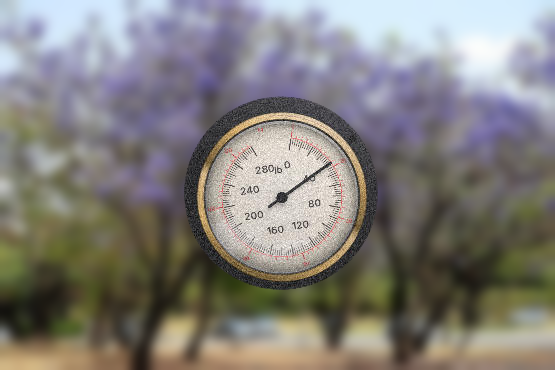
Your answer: {"value": 40, "unit": "lb"}
